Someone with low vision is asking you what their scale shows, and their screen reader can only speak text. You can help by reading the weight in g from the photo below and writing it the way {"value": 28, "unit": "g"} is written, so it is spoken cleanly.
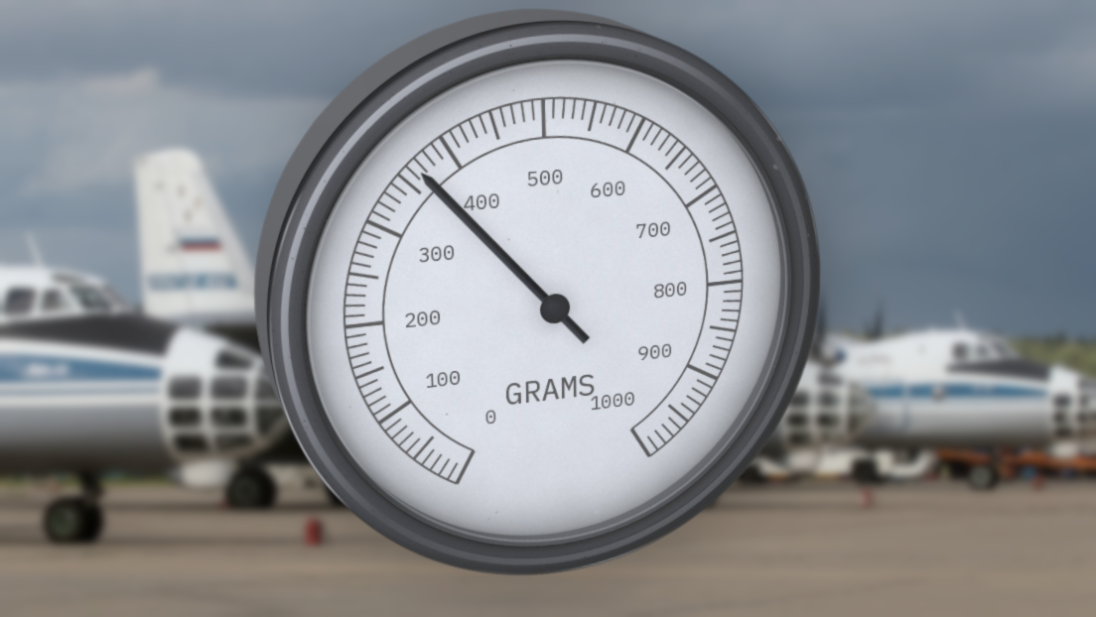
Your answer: {"value": 365, "unit": "g"}
